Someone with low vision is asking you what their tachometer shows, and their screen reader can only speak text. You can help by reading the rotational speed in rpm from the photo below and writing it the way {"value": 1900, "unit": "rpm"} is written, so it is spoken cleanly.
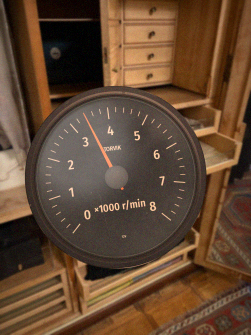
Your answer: {"value": 3400, "unit": "rpm"}
